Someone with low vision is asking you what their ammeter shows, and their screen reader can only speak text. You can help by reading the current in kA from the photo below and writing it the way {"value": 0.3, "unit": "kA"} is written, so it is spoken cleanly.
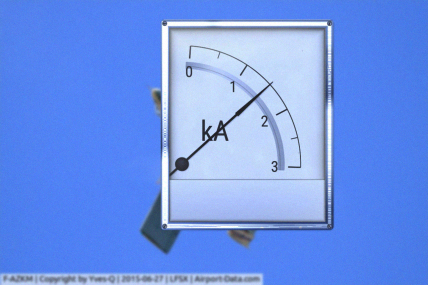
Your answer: {"value": 1.5, "unit": "kA"}
